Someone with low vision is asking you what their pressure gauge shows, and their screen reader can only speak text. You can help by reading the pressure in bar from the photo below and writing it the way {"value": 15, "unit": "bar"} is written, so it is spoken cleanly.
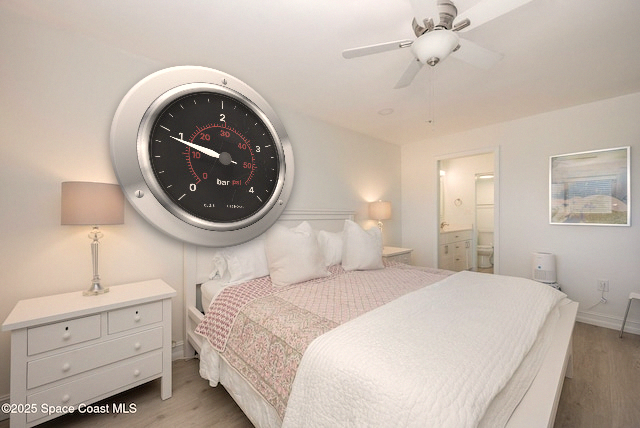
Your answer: {"value": 0.9, "unit": "bar"}
